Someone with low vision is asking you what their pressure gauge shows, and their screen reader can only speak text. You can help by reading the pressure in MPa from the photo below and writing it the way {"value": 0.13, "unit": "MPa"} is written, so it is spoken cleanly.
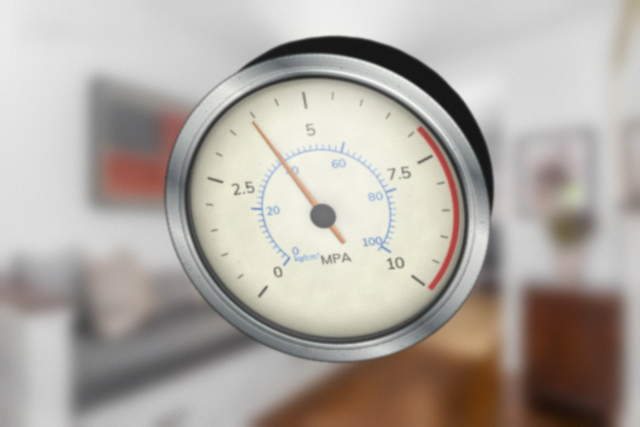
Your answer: {"value": 4, "unit": "MPa"}
